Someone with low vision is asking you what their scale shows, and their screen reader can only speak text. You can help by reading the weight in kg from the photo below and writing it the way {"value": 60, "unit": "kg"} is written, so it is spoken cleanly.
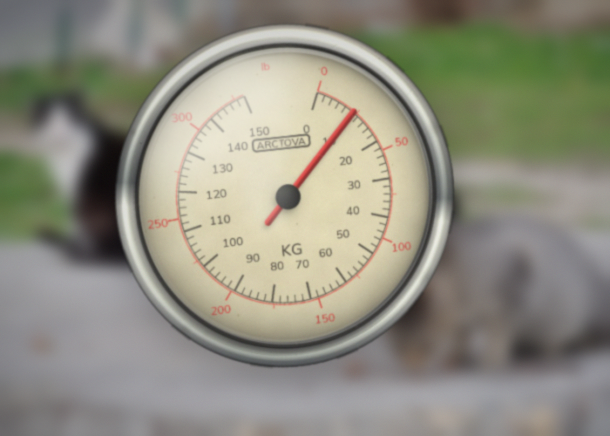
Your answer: {"value": 10, "unit": "kg"}
